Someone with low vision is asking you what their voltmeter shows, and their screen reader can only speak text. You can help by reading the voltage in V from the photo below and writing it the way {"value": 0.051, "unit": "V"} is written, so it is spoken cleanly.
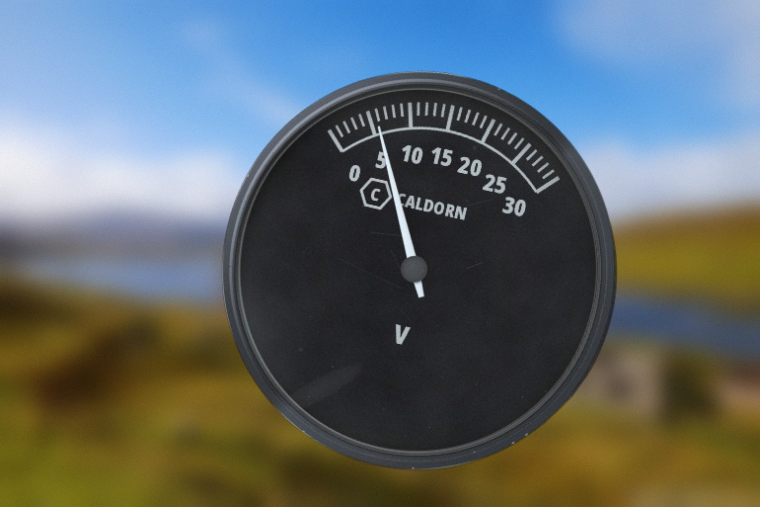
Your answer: {"value": 6, "unit": "V"}
